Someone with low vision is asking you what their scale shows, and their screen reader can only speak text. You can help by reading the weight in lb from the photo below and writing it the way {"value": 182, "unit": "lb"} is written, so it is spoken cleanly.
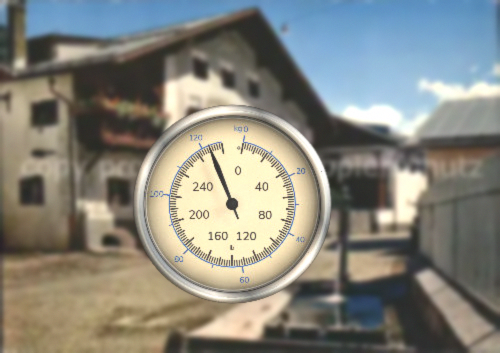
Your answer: {"value": 270, "unit": "lb"}
